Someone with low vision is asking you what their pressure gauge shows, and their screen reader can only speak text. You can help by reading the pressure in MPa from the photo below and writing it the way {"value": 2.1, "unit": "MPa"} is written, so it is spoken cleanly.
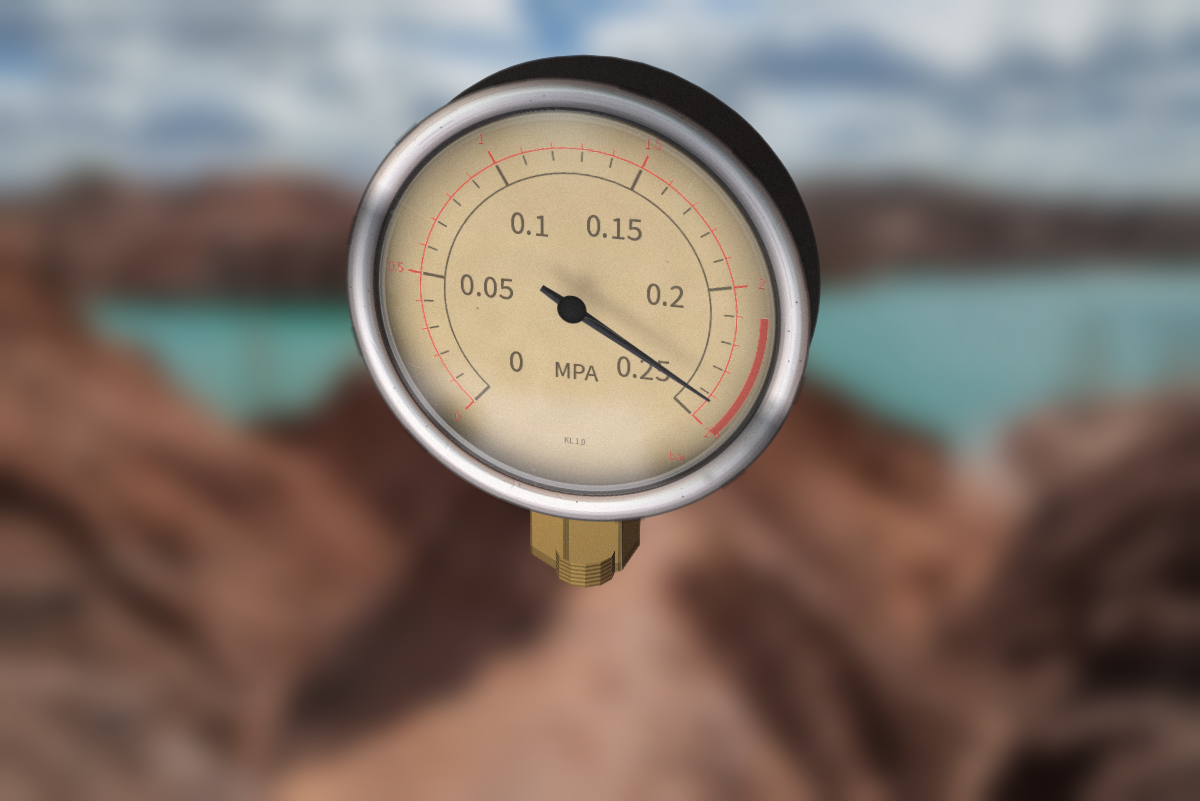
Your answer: {"value": 0.24, "unit": "MPa"}
